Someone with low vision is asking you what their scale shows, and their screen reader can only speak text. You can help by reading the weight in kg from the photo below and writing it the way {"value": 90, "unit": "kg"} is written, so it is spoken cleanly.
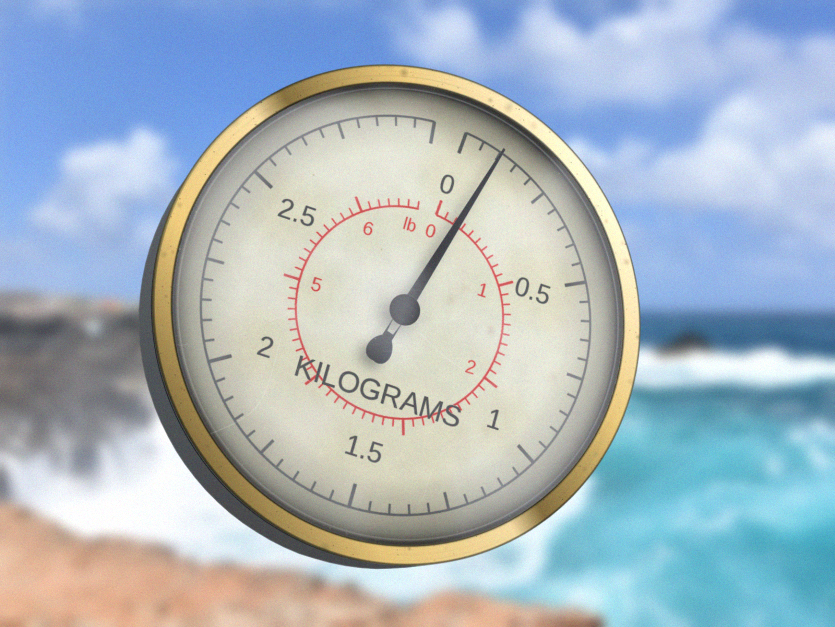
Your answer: {"value": 0.1, "unit": "kg"}
